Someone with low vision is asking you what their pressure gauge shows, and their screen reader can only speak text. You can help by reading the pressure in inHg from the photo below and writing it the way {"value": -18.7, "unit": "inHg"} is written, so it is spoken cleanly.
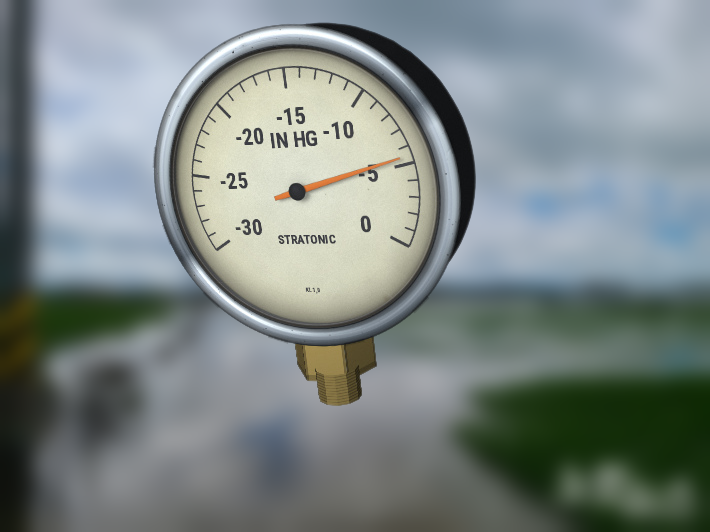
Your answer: {"value": -5.5, "unit": "inHg"}
